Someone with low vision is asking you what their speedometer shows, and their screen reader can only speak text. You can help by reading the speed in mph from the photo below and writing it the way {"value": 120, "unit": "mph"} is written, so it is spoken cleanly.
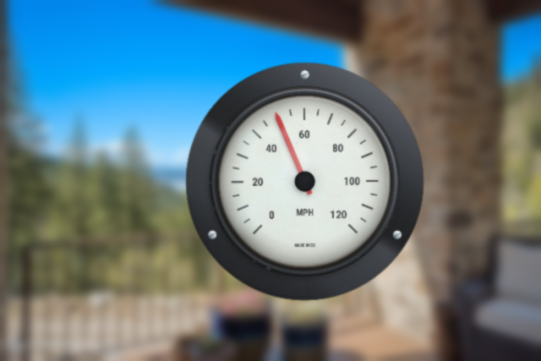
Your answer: {"value": 50, "unit": "mph"}
